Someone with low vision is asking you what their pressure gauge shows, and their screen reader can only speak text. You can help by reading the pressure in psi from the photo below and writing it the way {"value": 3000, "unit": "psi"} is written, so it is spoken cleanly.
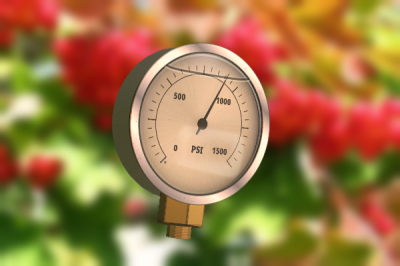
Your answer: {"value": 900, "unit": "psi"}
